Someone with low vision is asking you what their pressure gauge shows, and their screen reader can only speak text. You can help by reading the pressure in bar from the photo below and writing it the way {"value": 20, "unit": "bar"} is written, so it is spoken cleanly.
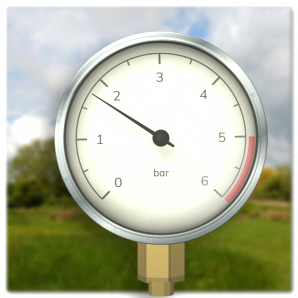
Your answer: {"value": 1.75, "unit": "bar"}
